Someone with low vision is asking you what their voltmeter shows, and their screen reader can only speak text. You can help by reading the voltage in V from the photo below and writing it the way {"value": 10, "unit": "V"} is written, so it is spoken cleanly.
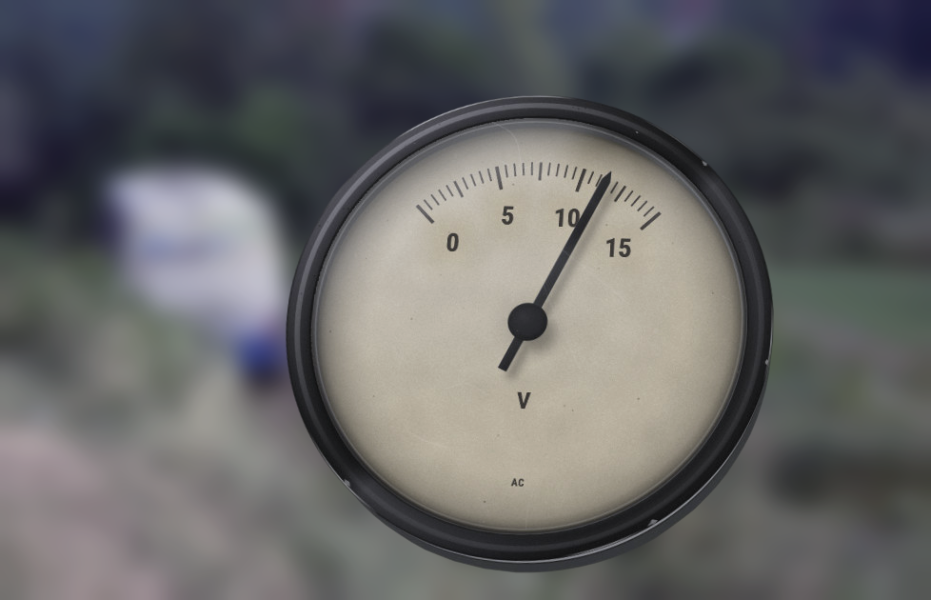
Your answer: {"value": 11.5, "unit": "V"}
